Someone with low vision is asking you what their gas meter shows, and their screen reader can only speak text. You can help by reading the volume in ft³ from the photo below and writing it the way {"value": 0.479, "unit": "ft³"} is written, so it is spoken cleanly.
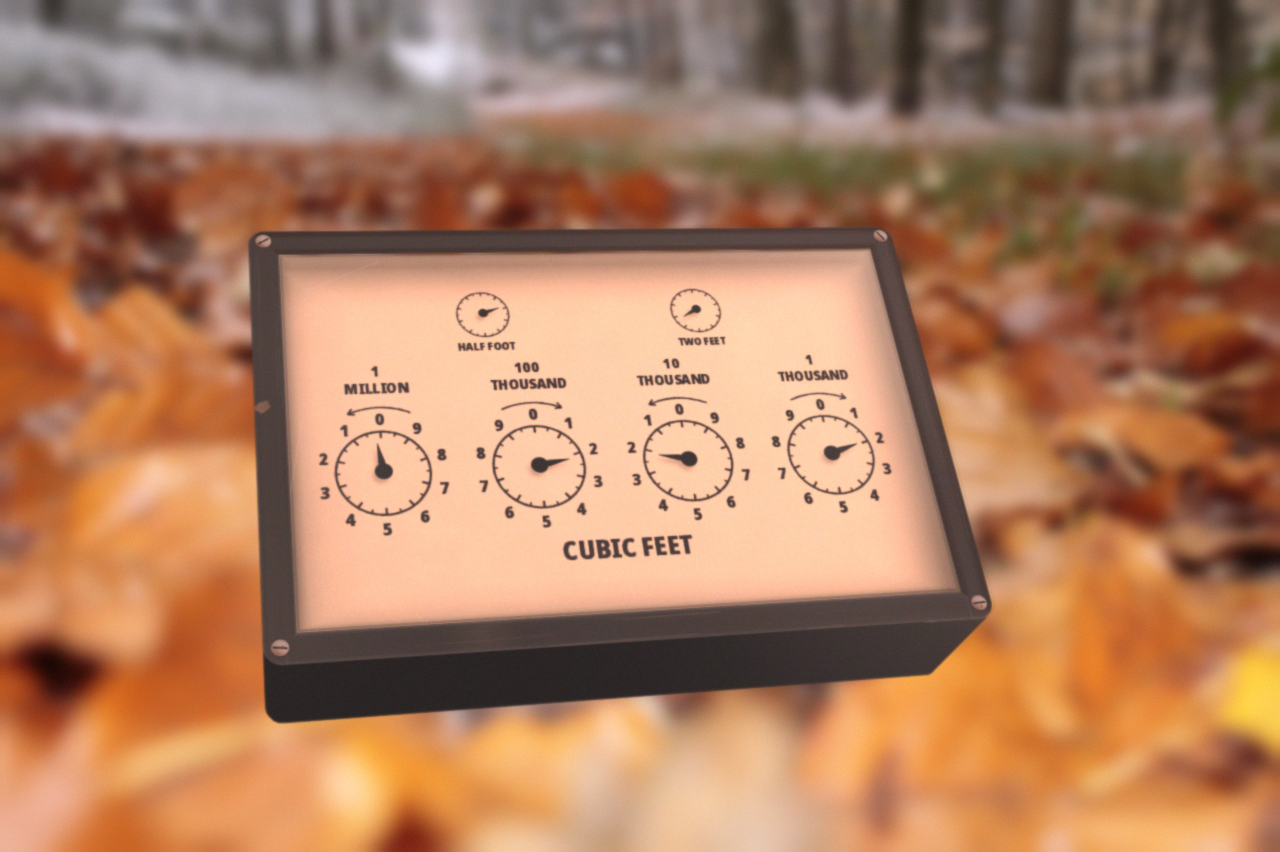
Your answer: {"value": 22200, "unit": "ft³"}
